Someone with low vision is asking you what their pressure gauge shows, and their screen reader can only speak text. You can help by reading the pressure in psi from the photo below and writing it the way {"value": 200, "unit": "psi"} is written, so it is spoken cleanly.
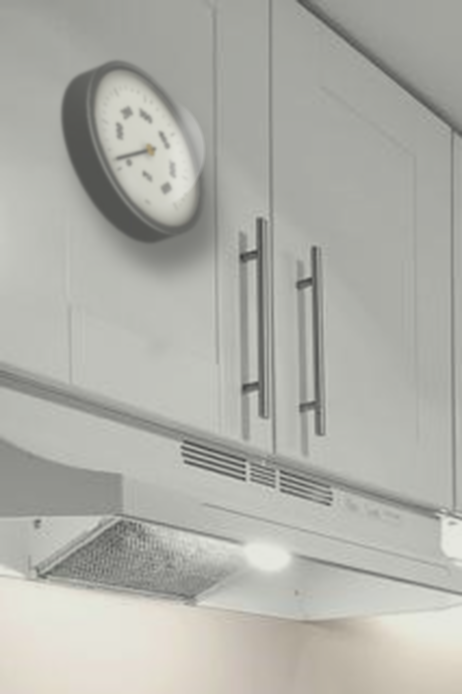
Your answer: {"value": 20, "unit": "psi"}
